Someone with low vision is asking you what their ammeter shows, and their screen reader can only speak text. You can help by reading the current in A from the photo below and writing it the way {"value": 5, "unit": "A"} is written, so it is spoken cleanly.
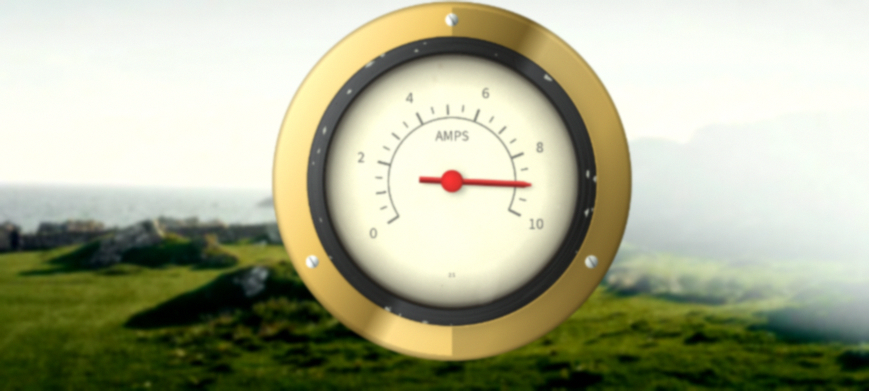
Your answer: {"value": 9, "unit": "A"}
